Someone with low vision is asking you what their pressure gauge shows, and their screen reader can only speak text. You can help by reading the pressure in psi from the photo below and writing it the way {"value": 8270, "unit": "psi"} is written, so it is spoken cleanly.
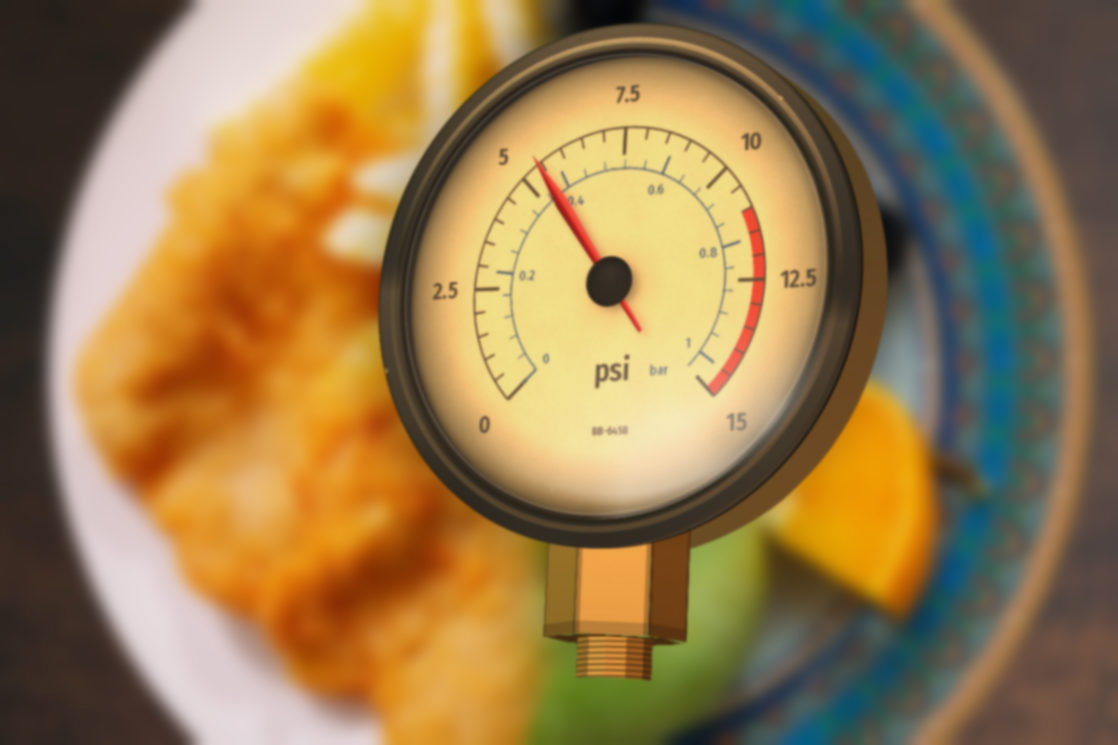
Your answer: {"value": 5.5, "unit": "psi"}
